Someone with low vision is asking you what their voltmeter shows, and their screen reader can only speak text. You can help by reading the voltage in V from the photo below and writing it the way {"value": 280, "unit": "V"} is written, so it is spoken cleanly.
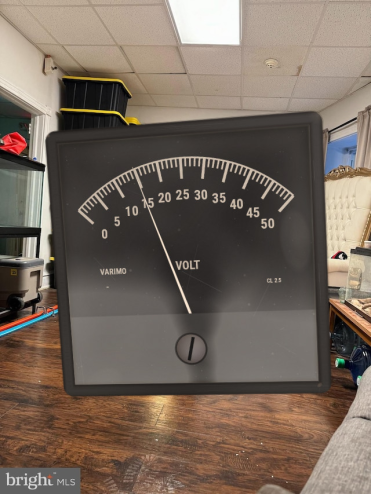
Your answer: {"value": 15, "unit": "V"}
